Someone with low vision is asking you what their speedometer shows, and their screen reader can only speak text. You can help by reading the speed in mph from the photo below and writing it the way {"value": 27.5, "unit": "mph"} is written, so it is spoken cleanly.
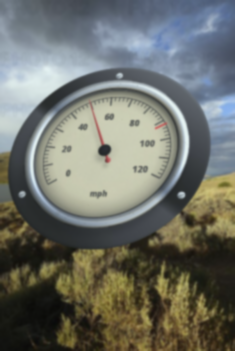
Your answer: {"value": 50, "unit": "mph"}
